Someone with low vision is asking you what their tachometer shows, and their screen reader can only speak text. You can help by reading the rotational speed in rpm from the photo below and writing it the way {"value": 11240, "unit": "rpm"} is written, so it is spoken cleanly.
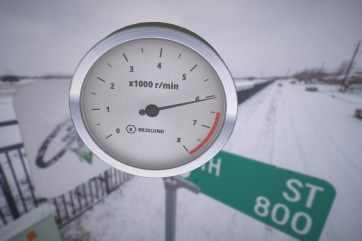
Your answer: {"value": 6000, "unit": "rpm"}
